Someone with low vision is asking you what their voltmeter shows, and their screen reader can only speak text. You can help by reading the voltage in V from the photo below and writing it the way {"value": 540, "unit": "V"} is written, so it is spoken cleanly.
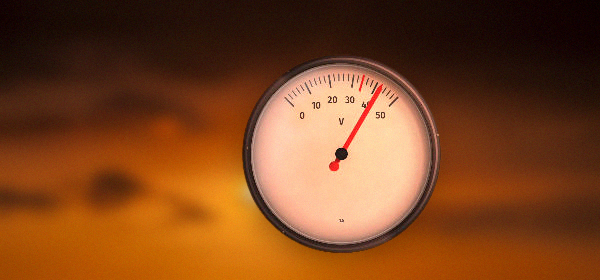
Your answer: {"value": 42, "unit": "V"}
